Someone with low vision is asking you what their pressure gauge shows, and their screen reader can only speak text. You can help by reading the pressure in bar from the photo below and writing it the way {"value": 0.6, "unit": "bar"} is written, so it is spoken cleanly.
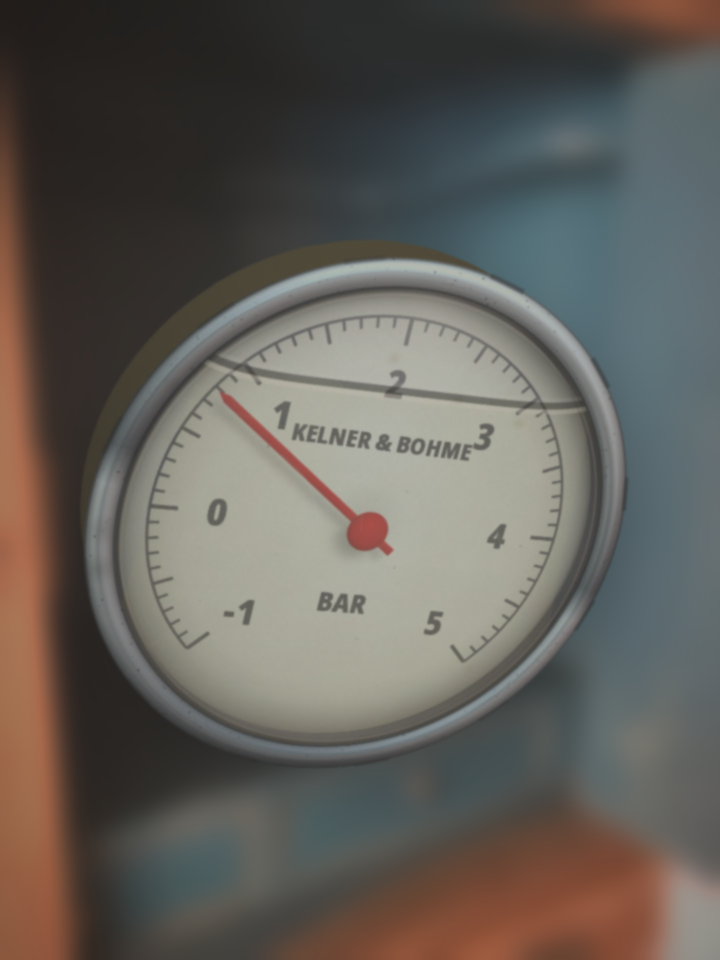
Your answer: {"value": 0.8, "unit": "bar"}
